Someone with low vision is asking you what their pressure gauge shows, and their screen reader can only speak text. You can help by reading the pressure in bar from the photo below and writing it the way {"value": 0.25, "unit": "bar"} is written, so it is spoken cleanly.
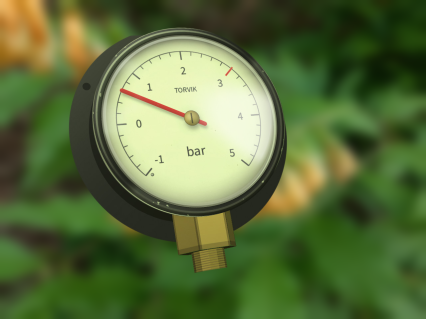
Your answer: {"value": 0.6, "unit": "bar"}
